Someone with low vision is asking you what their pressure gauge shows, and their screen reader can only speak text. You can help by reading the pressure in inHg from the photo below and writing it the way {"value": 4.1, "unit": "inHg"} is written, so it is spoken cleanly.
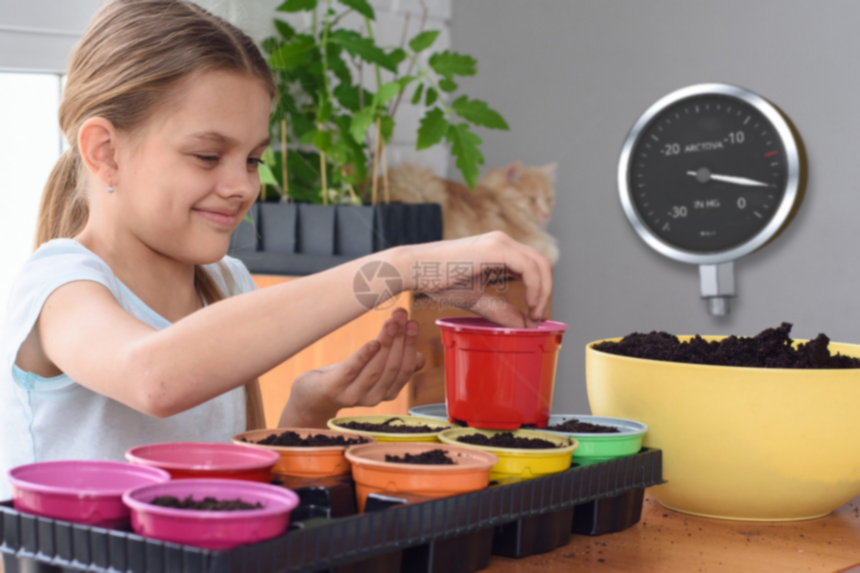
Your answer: {"value": -3, "unit": "inHg"}
